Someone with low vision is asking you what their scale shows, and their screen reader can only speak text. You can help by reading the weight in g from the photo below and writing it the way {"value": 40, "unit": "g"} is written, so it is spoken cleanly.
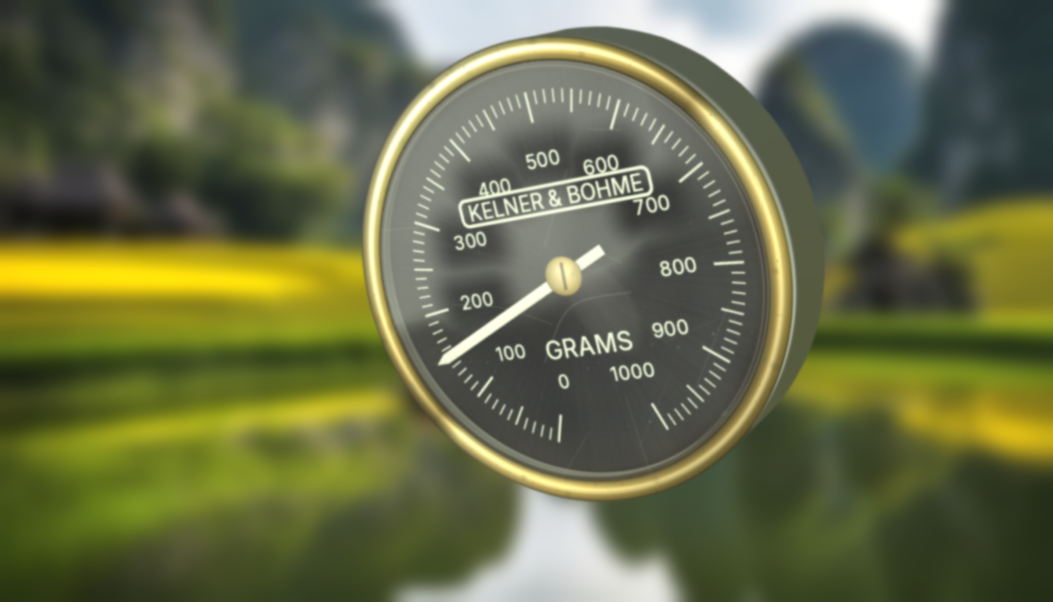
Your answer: {"value": 150, "unit": "g"}
